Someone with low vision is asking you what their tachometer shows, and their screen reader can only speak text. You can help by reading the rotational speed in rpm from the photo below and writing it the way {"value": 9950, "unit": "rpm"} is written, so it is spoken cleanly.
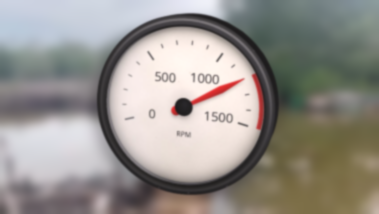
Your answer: {"value": 1200, "unit": "rpm"}
